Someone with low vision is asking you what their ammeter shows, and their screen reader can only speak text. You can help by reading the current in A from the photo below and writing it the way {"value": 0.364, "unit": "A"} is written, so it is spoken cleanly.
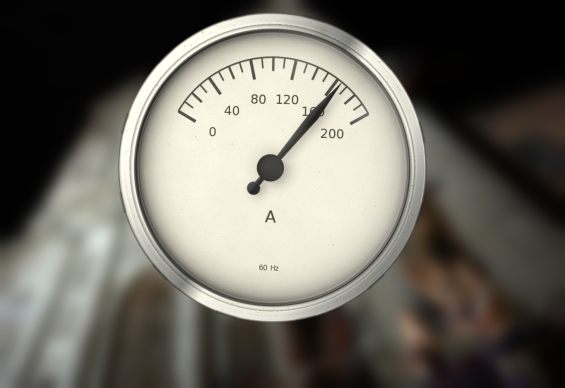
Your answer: {"value": 165, "unit": "A"}
